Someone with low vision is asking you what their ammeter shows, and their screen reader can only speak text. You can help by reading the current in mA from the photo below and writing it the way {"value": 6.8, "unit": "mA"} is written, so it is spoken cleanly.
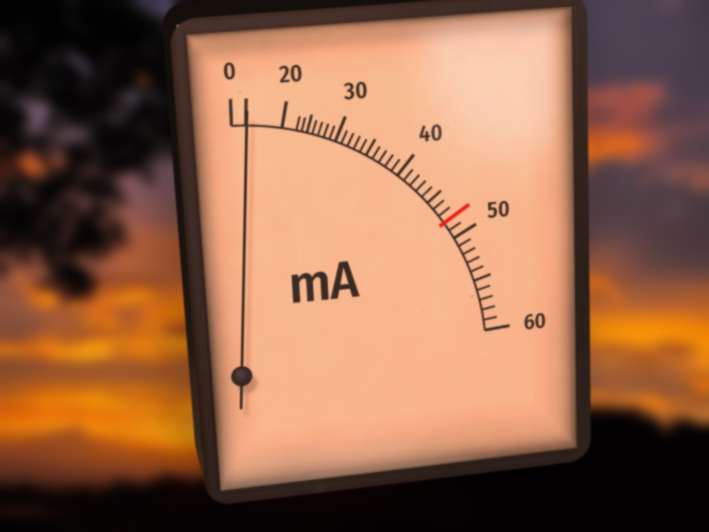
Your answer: {"value": 10, "unit": "mA"}
